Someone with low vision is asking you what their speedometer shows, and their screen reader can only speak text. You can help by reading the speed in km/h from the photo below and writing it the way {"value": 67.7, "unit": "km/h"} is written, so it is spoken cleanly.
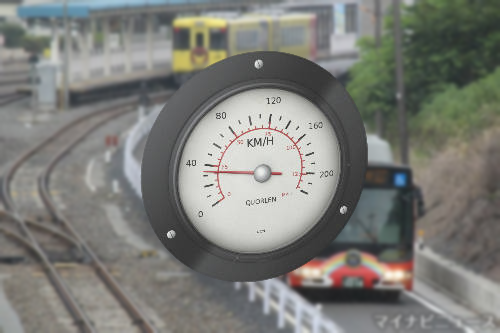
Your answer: {"value": 35, "unit": "km/h"}
